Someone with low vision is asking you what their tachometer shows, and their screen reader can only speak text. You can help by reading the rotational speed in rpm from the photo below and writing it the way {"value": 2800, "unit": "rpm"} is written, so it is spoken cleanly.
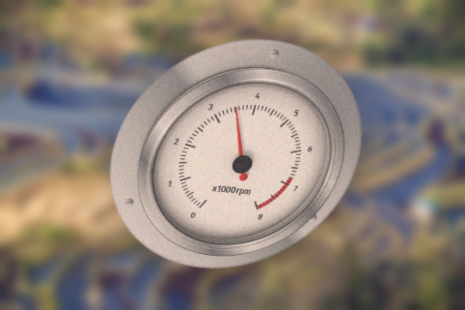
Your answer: {"value": 3500, "unit": "rpm"}
